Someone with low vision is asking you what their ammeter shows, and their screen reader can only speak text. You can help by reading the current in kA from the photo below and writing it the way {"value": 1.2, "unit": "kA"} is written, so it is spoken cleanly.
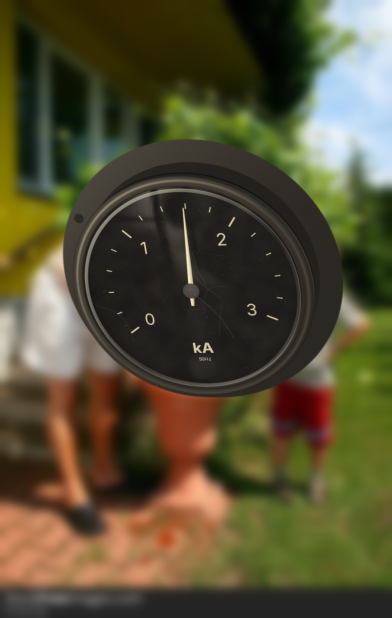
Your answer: {"value": 1.6, "unit": "kA"}
